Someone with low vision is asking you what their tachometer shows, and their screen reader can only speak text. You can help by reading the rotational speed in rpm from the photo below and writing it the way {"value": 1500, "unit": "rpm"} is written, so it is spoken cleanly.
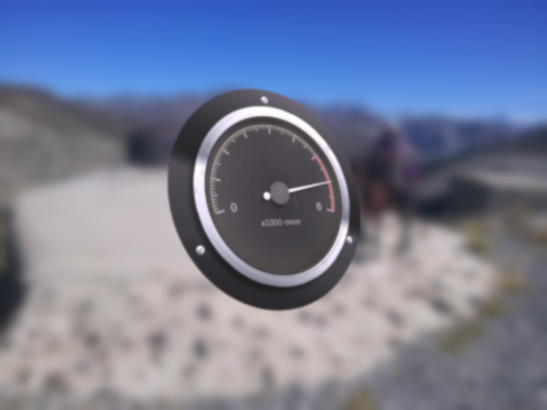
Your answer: {"value": 7000, "unit": "rpm"}
